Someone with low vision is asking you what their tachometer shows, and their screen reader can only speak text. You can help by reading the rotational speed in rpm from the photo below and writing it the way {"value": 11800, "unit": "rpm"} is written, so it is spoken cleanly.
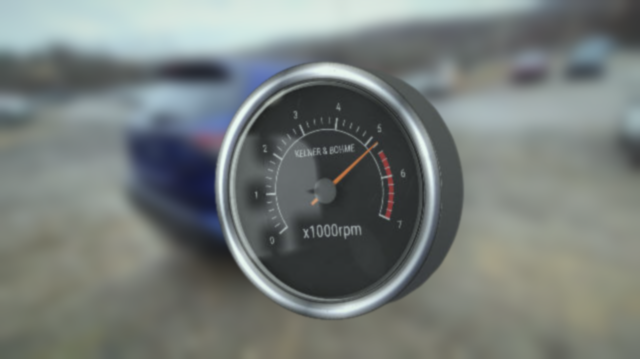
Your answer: {"value": 5200, "unit": "rpm"}
